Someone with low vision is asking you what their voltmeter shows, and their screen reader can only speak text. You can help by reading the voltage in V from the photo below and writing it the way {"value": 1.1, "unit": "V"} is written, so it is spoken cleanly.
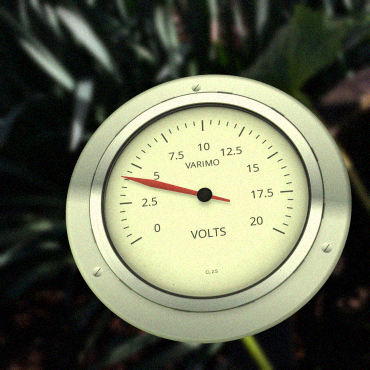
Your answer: {"value": 4, "unit": "V"}
